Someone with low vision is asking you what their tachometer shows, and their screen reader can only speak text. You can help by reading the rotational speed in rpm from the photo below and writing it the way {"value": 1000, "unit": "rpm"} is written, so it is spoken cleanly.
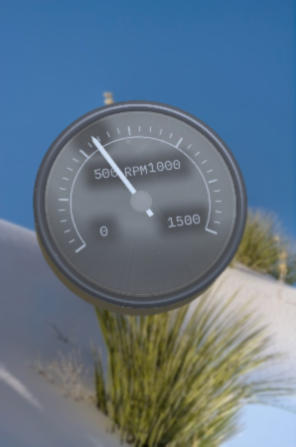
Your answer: {"value": 575, "unit": "rpm"}
